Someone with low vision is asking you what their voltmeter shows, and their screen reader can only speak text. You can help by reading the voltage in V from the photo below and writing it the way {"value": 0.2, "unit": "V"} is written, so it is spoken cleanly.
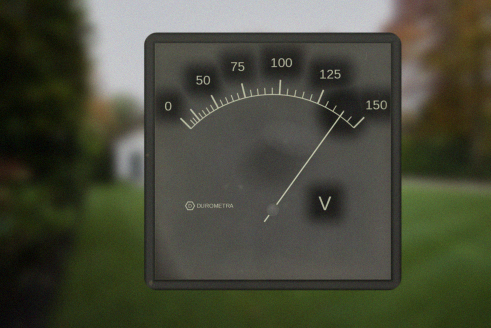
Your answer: {"value": 140, "unit": "V"}
